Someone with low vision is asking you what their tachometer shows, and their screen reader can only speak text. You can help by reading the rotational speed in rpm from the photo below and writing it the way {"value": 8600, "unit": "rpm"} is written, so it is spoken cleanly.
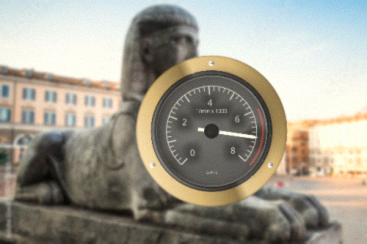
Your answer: {"value": 7000, "unit": "rpm"}
